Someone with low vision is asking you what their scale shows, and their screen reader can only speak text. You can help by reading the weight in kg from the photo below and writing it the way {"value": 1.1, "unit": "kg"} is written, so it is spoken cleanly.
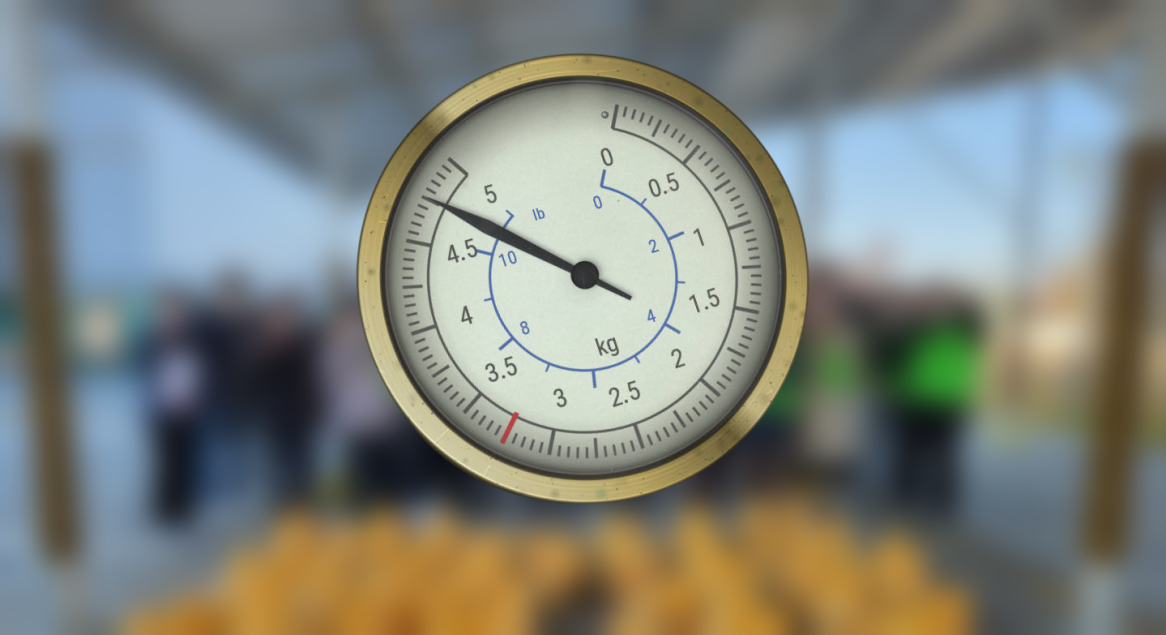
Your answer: {"value": 4.75, "unit": "kg"}
